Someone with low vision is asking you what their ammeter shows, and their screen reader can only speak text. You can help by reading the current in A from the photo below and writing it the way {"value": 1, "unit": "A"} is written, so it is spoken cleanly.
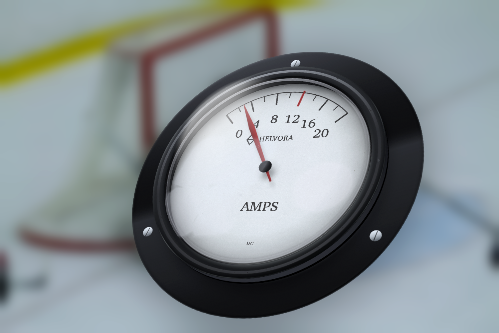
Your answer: {"value": 3, "unit": "A"}
